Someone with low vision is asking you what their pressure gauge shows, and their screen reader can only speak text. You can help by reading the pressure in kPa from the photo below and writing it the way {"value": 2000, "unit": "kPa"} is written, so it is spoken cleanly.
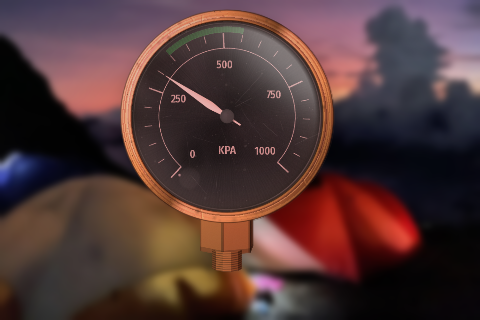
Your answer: {"value": 300, "unit": "kPa"}
